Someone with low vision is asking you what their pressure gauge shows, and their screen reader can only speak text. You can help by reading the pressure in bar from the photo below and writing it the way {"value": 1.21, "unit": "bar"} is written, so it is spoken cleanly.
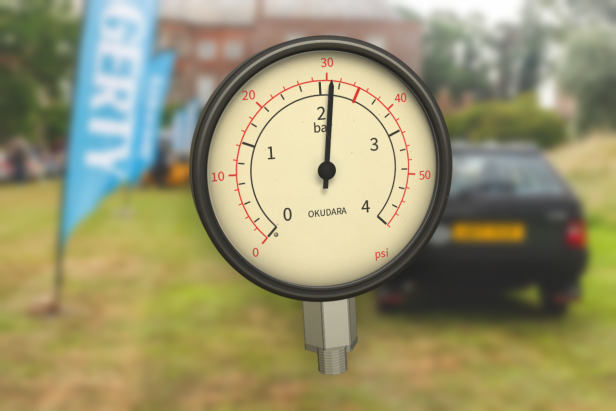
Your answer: {"value": 2.1, "unit": "bar"}
